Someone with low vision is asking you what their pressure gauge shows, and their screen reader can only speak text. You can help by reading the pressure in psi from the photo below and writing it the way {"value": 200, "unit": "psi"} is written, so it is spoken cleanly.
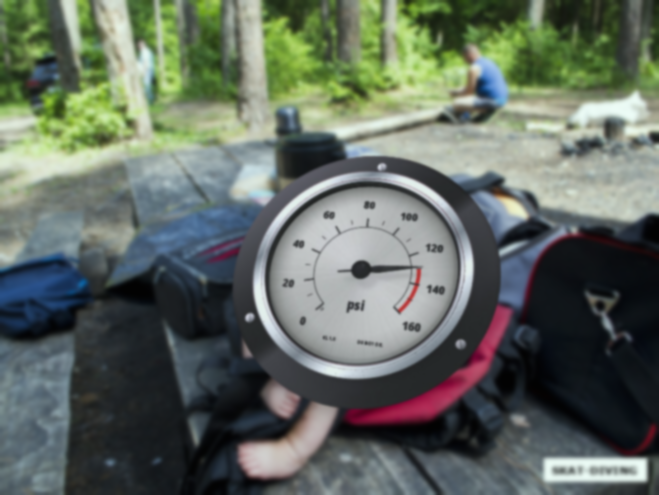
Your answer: {"value": 130, "unit": "psi"}
